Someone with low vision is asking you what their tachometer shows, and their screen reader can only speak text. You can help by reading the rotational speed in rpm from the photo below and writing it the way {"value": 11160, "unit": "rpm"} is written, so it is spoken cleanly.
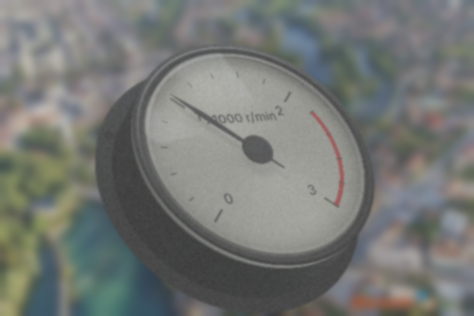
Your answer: {"value": 1000, "unit": "rpm"}
